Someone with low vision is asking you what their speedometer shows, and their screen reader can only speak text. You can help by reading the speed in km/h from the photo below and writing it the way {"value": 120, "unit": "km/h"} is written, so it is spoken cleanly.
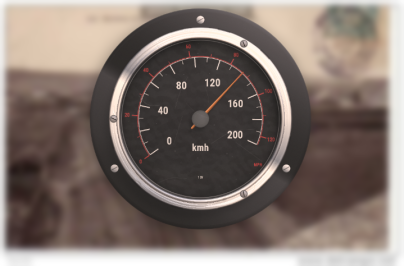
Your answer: {"value": 140, "unit": "km/h"}
